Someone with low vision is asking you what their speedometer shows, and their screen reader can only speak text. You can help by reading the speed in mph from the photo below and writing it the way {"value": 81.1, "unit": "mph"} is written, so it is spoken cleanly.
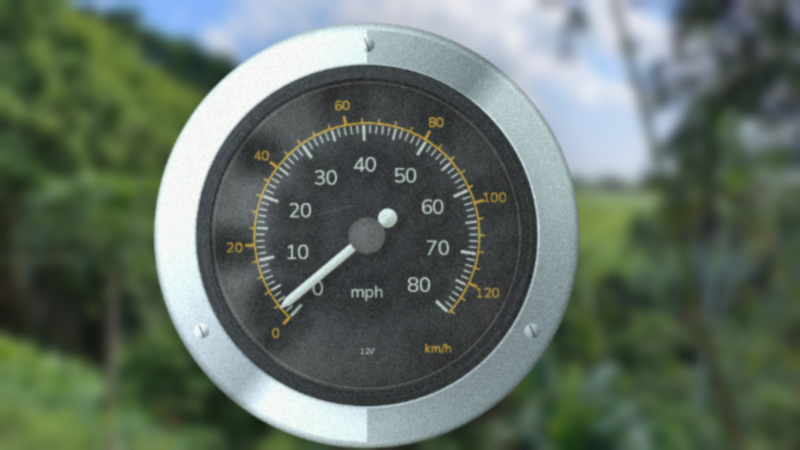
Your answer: {"value": 2, "unit": "mph"}
